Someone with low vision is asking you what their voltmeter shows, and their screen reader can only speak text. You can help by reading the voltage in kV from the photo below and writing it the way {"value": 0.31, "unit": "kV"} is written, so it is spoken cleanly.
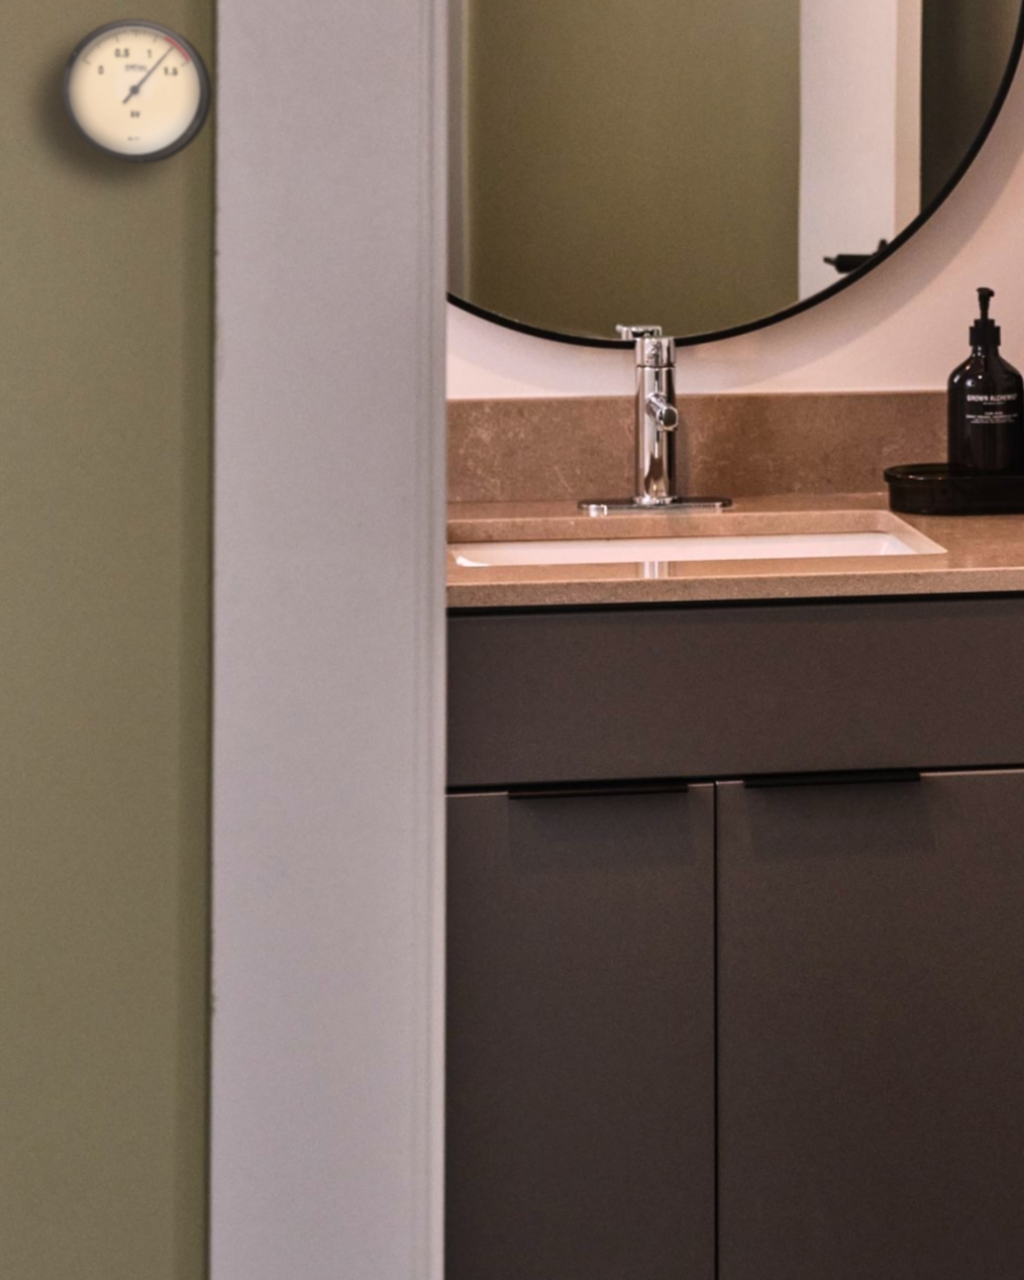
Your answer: {"value": 1.25, "unit": "kV"}
